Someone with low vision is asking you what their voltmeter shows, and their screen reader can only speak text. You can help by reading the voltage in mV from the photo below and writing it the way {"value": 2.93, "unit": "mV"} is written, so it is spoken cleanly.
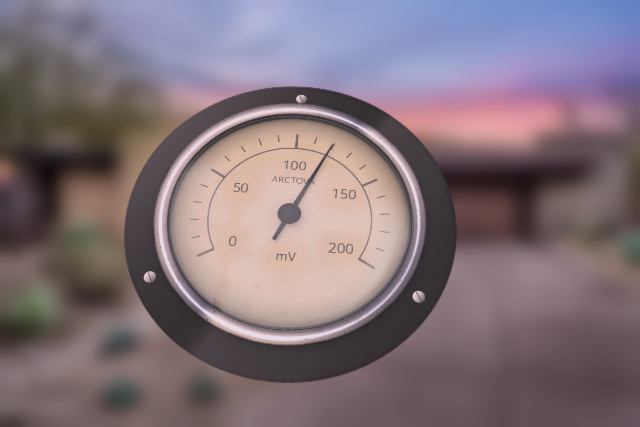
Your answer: {"value": 120, "unit": "mV"}
